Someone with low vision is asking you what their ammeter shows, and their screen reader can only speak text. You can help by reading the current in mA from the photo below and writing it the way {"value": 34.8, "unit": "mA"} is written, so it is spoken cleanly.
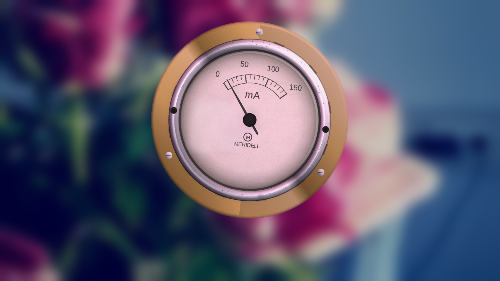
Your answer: {"value": 10, "unit": "mA"}
